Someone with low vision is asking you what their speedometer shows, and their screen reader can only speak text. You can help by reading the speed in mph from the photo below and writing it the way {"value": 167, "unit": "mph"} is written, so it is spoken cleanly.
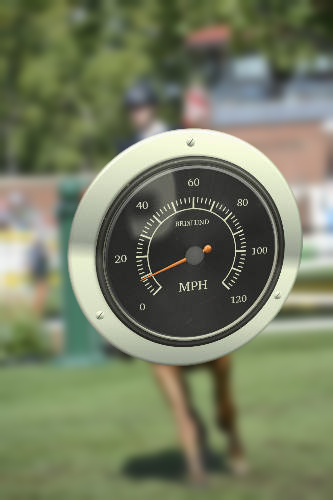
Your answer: {"value": 10, "unit": "mph"}
